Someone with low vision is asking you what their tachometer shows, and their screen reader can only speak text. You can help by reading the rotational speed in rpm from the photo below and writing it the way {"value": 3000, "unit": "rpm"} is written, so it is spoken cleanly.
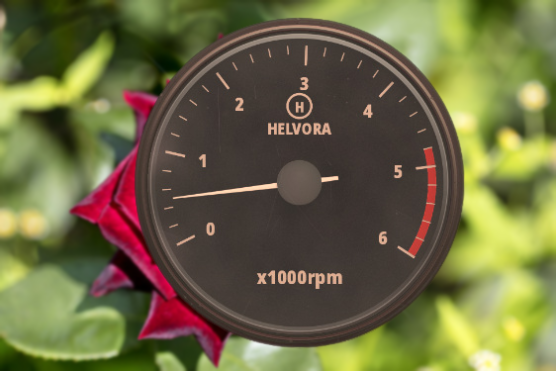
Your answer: {"value": 500, "unit": "rpm"}
